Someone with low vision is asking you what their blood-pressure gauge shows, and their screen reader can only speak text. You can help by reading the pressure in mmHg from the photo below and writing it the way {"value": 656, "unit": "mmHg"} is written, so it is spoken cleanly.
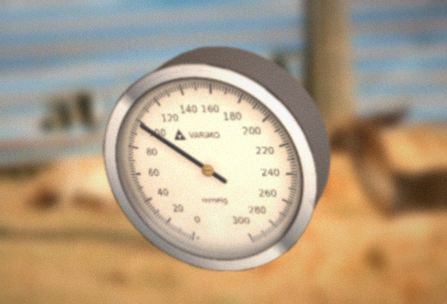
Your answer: {"value": 100, "unit": "mmHg"}
